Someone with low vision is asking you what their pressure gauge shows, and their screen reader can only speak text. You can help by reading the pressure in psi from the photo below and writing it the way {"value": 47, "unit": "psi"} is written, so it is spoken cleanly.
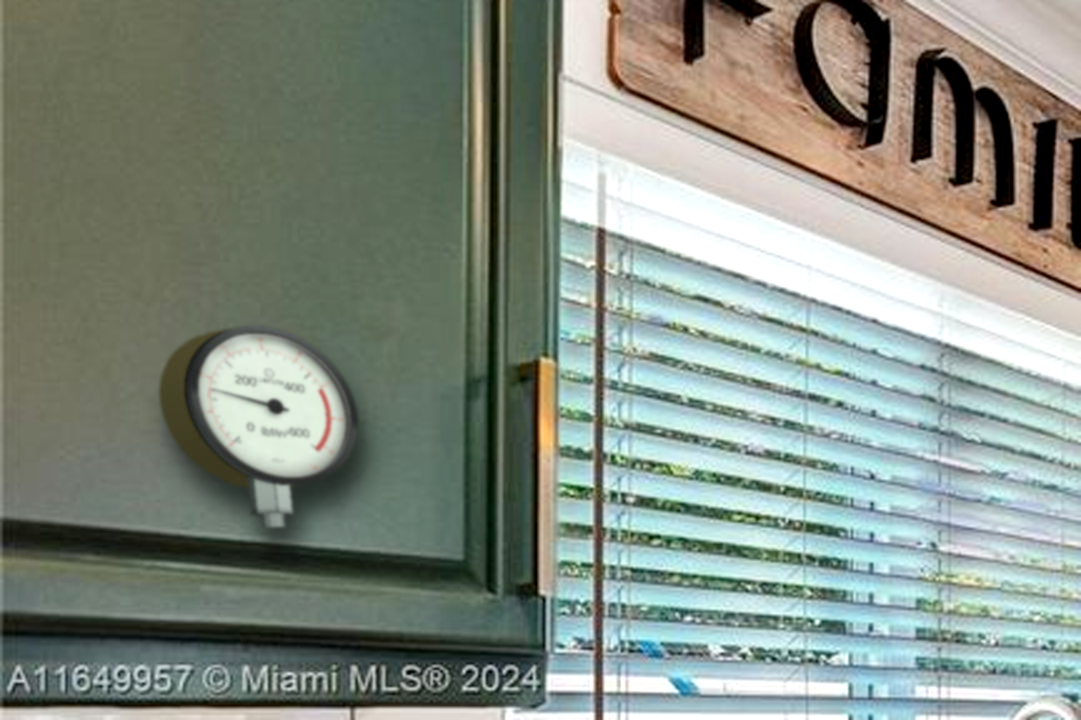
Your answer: {"value": 120, "unit": "psi"}
